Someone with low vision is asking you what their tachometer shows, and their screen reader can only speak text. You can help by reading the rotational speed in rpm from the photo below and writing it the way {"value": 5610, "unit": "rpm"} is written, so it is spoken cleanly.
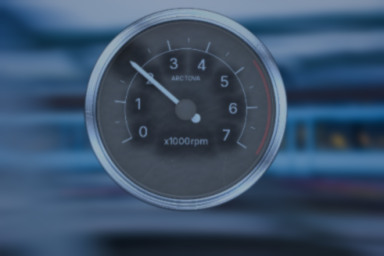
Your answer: {"value": 2000, "unit": "rpm"}
